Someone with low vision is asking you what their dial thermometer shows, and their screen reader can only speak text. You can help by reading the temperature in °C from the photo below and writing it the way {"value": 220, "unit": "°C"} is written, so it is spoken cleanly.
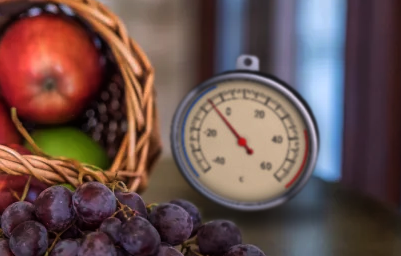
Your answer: {"value": -5, "unit": "°C"}
